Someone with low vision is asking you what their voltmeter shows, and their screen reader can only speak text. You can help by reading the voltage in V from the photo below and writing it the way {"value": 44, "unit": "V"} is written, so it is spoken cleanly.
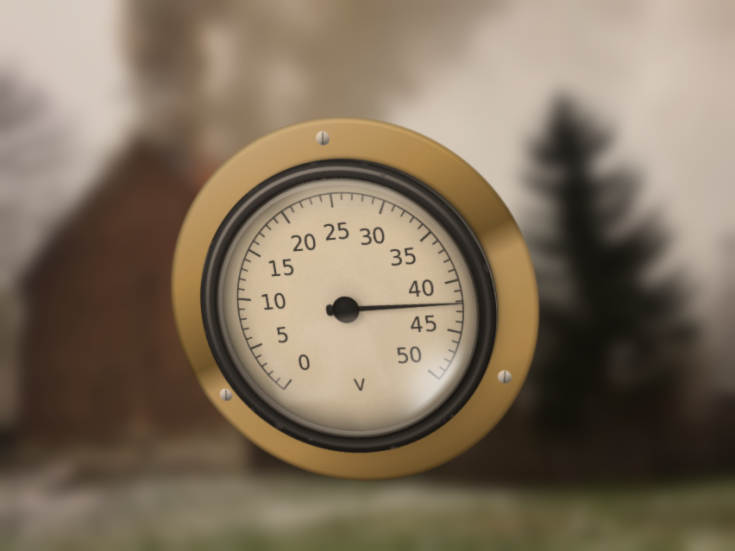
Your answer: {"value": 42, "unit": "V"}
